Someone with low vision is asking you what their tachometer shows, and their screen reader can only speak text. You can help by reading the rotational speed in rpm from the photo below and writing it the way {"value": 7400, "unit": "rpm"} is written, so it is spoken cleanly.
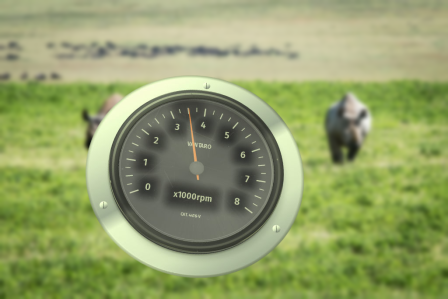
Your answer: {"value": 3500, "unit": "rpm"}
